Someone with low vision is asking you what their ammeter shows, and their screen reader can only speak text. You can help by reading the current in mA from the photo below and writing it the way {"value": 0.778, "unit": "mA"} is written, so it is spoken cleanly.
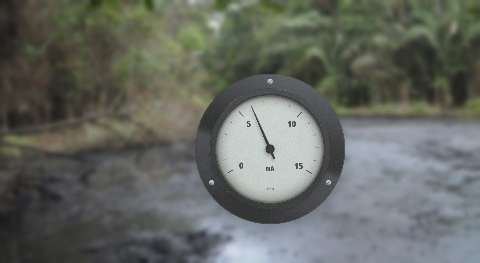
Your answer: {"value": 6, "unit": "mA"}
